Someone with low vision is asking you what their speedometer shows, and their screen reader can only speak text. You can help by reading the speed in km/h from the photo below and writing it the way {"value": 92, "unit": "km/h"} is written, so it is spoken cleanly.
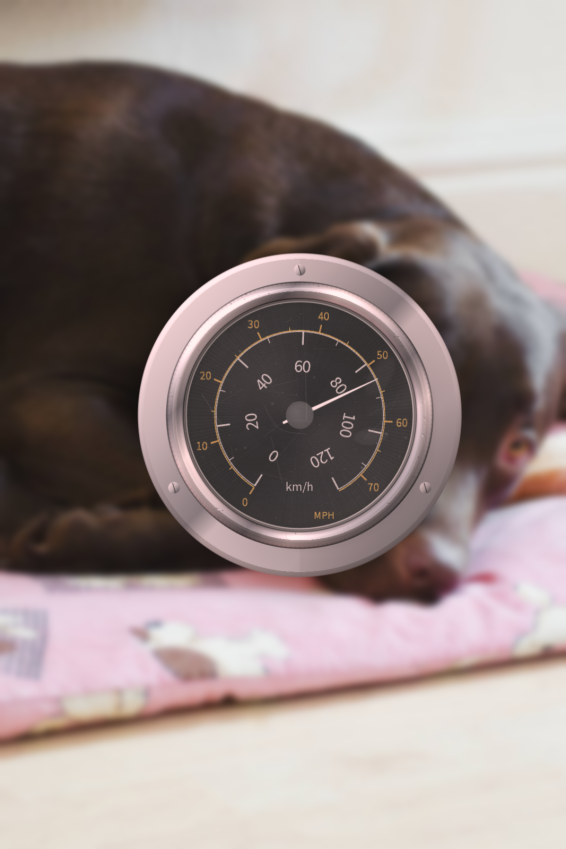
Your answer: {"value": 85, "unit": "km/h"}
